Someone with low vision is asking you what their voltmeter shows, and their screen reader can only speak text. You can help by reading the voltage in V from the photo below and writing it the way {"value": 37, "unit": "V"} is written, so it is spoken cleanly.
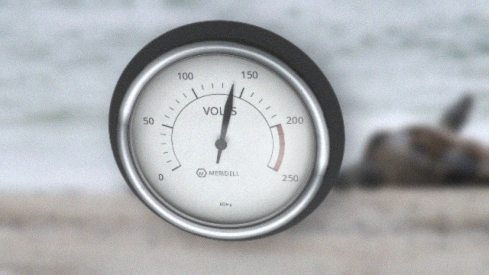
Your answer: {"value": 140, "unit": "V"}
